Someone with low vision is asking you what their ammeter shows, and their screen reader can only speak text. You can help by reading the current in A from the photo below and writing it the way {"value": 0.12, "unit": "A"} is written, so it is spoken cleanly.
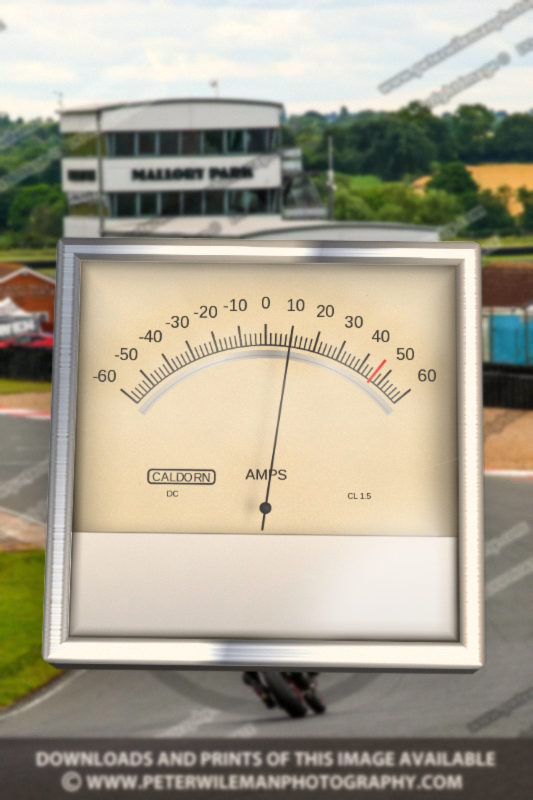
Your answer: {"value": 10, "unit": "A"}
